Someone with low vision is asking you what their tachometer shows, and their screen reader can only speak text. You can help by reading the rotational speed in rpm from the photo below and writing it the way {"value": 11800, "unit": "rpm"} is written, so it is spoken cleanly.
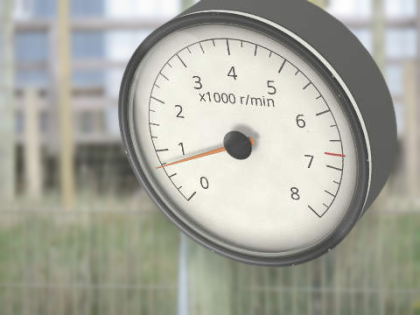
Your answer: {"value": 750, "unit": "rpm"}
